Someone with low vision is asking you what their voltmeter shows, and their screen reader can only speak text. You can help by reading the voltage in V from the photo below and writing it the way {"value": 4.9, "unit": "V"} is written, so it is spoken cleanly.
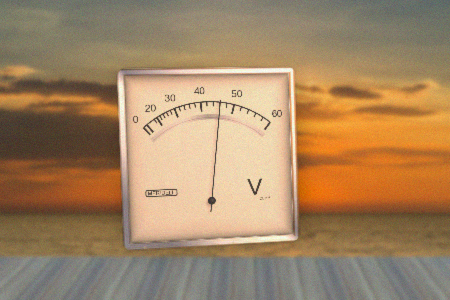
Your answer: {"value": 46, "unit": "V"}
